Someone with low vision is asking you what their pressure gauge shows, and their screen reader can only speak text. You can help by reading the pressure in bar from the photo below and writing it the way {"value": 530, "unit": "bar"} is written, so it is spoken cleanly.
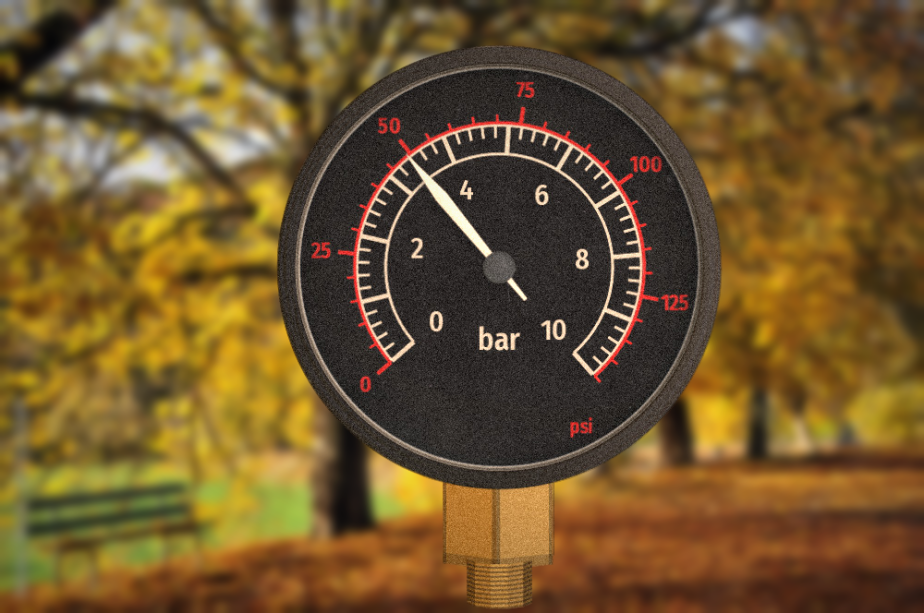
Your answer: {"value": 3.4, "unit": "bar"}
